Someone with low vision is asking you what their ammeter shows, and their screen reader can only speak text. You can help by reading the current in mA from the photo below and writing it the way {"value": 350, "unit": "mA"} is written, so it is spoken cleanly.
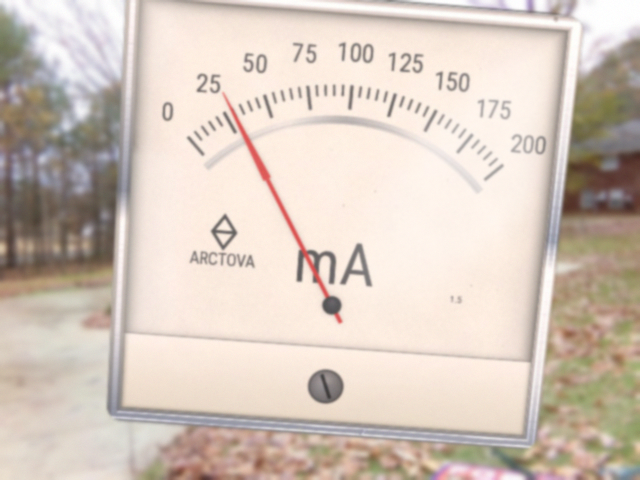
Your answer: {"value": 30, "unit": "mA"}
